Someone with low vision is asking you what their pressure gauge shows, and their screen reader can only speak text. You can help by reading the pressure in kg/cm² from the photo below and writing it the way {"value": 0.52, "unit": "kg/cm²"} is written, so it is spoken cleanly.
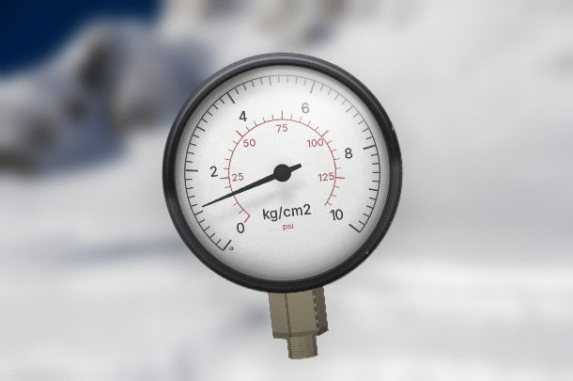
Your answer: {"value": 1.1, "unit": "kg/cm²"}
